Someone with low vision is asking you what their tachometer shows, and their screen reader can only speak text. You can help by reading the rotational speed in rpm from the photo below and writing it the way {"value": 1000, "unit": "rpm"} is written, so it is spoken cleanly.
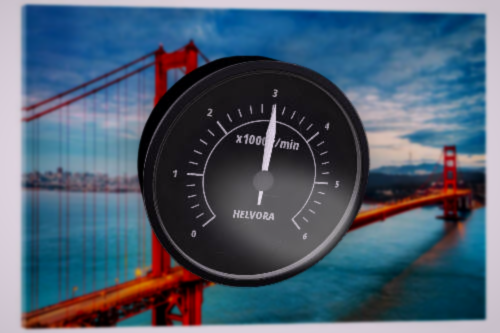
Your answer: {"value": 3000, "unit": "rpm"}
